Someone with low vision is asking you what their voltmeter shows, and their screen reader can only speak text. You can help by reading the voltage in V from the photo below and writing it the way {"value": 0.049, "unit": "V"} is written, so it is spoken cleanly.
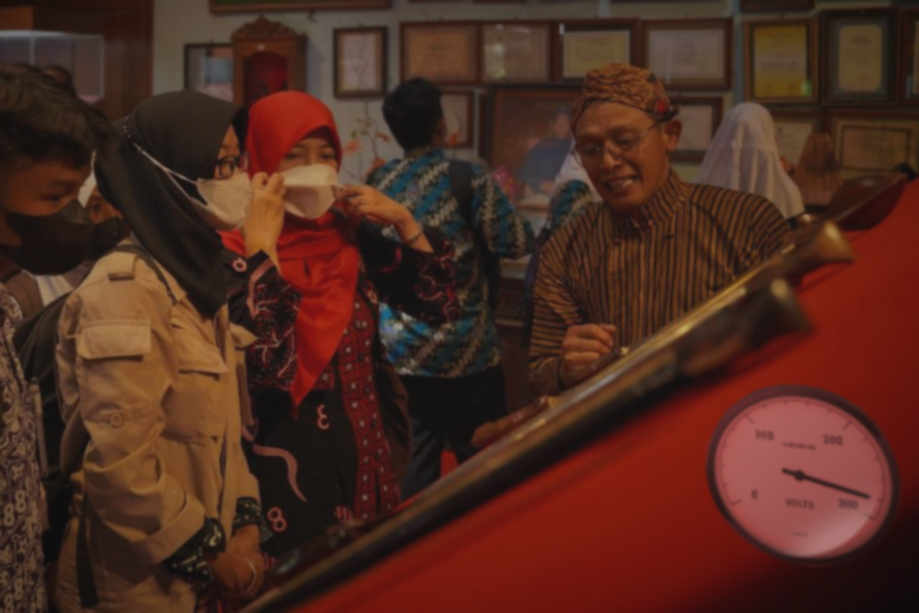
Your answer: {"value": 280, "unit": "V"}
